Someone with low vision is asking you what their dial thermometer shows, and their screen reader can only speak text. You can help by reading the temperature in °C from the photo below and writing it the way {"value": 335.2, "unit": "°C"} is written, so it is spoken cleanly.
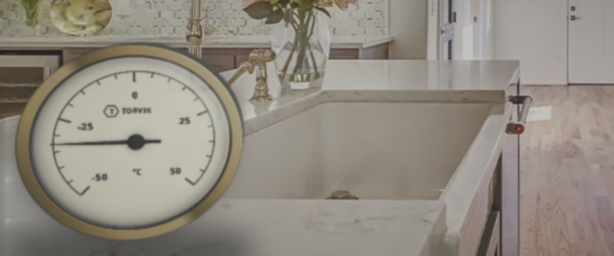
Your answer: {"value": -32.5, "unit": "°C"}
